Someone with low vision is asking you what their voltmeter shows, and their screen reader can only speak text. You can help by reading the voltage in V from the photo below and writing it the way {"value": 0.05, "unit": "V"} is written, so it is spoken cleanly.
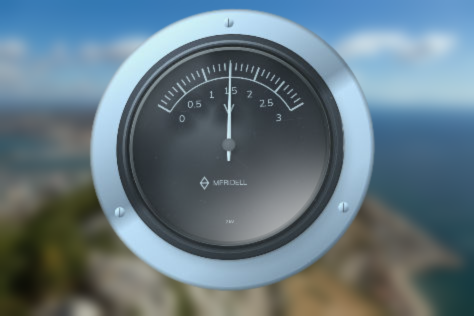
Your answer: {"value": 1.5, "unit": "V"}
